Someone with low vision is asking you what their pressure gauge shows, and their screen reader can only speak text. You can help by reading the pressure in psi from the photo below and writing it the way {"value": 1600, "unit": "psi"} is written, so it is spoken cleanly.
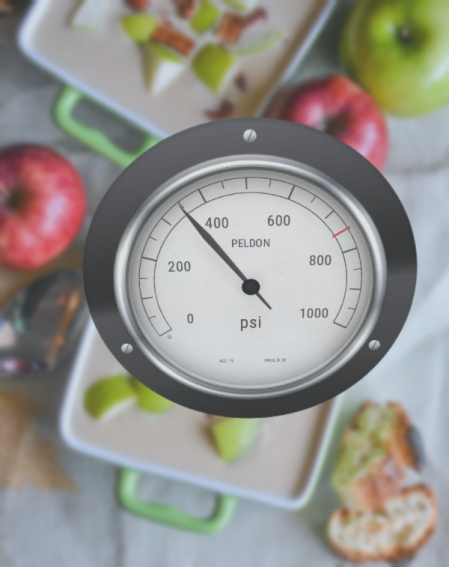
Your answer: {"value": 350, "unit": "psi"}
